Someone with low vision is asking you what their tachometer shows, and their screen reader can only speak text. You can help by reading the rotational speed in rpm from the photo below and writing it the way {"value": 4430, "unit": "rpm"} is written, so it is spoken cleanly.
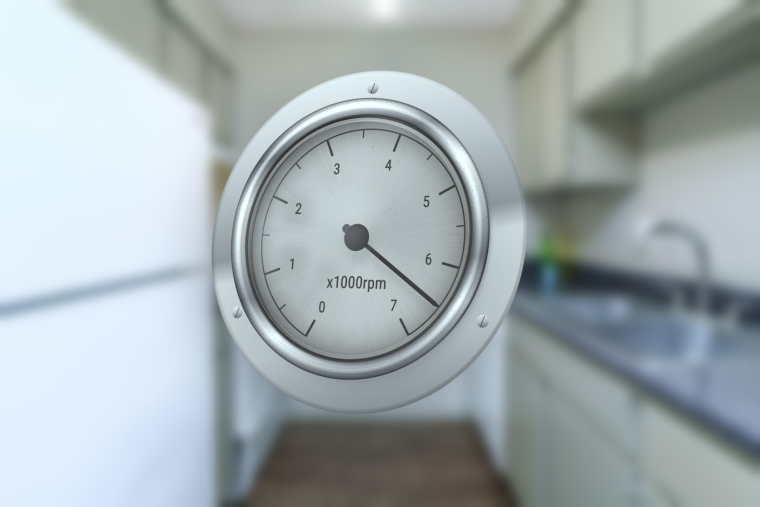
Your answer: {"value": 6500, "unit": "rpm"}
